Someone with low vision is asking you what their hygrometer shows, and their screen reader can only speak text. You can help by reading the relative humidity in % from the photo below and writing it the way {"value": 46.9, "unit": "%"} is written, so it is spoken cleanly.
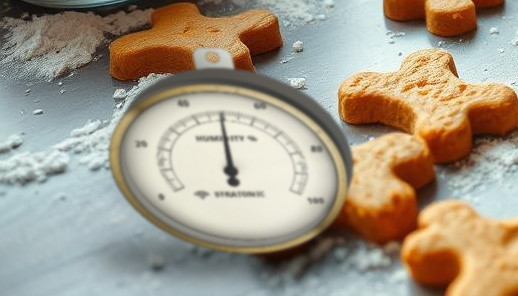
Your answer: {"value": 50, "unit": "%"}
